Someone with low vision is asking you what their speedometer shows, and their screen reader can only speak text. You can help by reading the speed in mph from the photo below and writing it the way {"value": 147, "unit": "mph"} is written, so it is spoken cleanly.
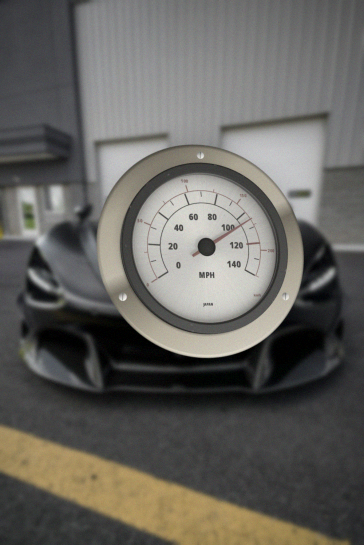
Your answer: {"value": 105, "unit": "mph"}
